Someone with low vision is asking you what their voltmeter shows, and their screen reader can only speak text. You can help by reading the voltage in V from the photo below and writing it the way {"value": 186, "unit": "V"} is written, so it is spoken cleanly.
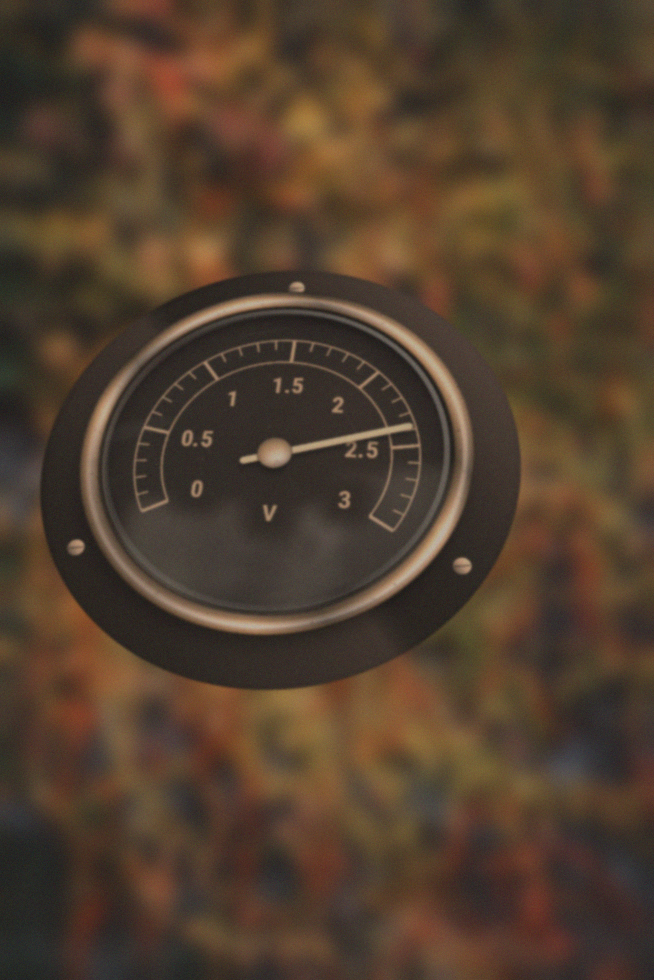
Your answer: {"value": 2.4, "unit": "V"}
